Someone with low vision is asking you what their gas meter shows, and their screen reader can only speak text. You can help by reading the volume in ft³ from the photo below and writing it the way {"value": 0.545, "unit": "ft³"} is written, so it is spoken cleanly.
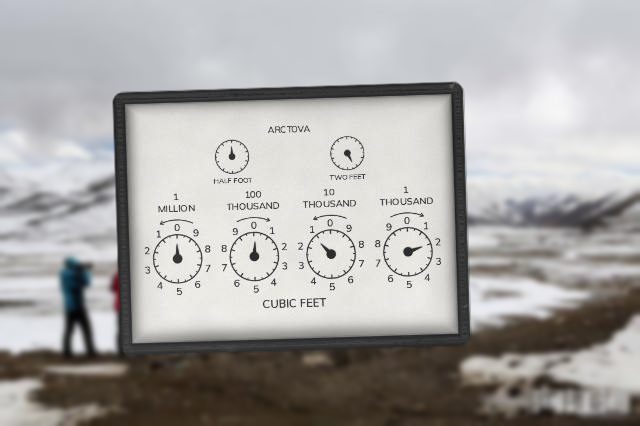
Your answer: {"value": 1200, "unit": "ft³"}
